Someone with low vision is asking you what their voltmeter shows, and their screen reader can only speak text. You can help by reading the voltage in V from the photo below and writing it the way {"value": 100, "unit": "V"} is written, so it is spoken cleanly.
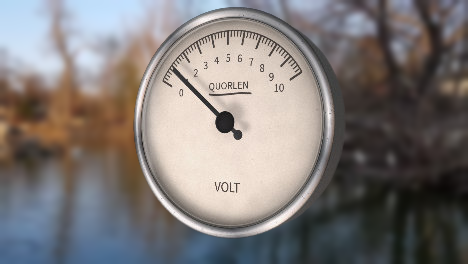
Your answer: {"value": 1, "unit": "V"}
